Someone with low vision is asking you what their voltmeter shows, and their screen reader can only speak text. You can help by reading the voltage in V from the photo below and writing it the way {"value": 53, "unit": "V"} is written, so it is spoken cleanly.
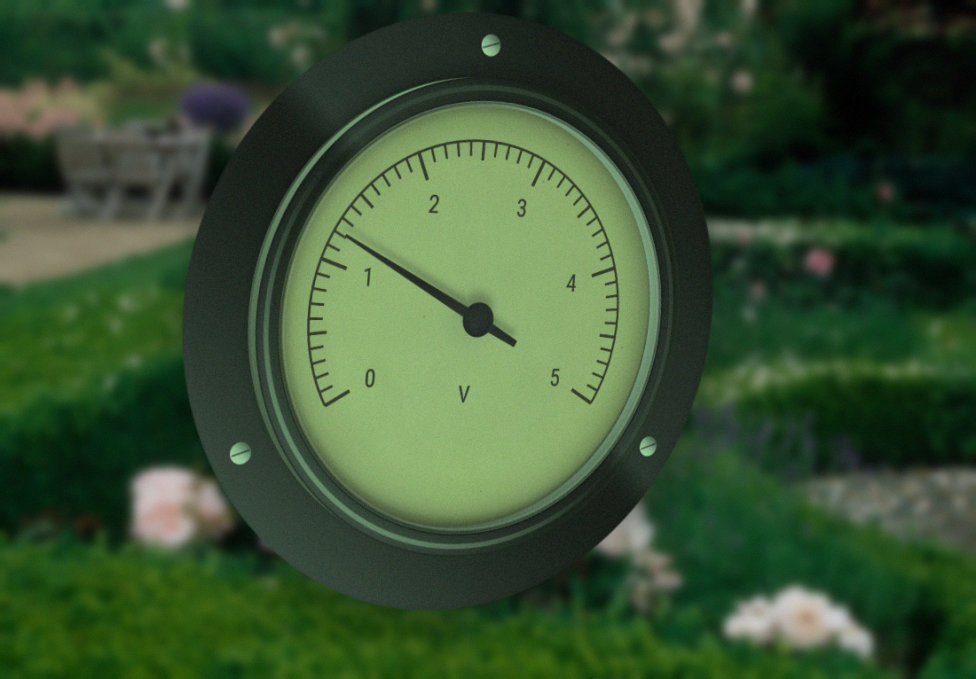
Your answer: {"value": 1.2, "unit": "V"}
